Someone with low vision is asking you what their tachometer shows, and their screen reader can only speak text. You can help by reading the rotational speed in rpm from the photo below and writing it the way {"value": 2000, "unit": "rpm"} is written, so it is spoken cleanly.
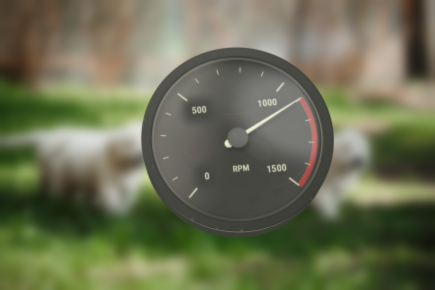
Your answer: {"value": 1100, "unit": "rpm"}
